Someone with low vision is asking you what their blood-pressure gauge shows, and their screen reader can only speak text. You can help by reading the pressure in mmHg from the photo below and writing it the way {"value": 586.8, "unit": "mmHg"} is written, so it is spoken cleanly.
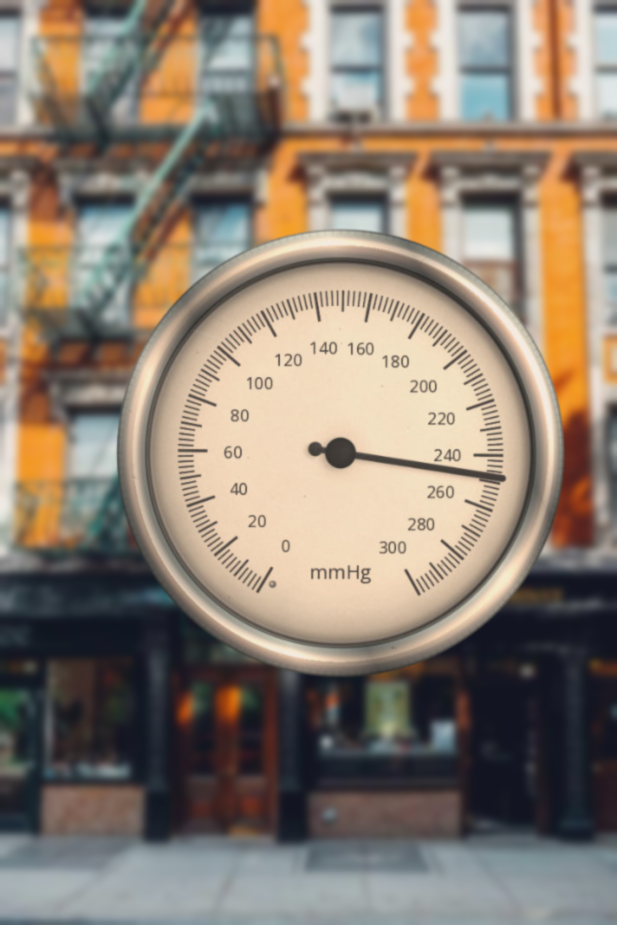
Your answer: {"value": 248, "unit": "mmHg"}
